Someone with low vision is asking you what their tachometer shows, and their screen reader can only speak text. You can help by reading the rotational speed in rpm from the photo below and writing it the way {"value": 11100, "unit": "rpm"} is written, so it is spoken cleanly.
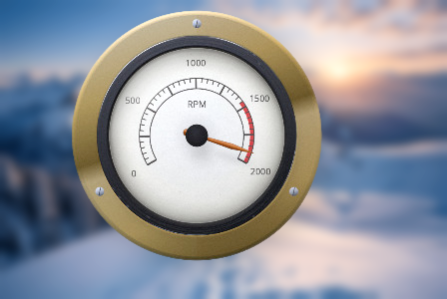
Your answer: {"value": 1900, "unit": "rpm"}
